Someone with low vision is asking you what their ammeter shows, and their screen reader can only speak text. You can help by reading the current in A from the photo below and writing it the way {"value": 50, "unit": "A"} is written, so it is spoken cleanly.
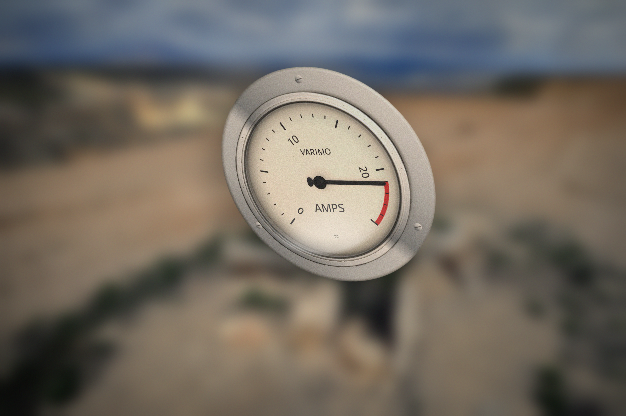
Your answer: {"value": 21, "unit": "A"}
